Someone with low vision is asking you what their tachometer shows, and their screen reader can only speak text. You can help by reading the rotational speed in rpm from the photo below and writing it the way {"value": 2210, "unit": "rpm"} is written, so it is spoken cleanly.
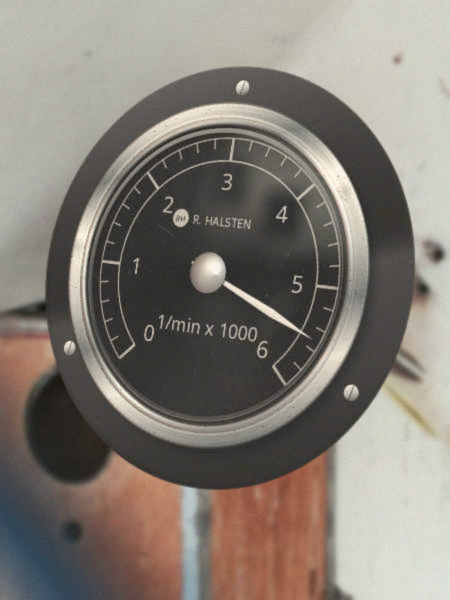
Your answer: {"value": 5500, "unit": "rpm"}
